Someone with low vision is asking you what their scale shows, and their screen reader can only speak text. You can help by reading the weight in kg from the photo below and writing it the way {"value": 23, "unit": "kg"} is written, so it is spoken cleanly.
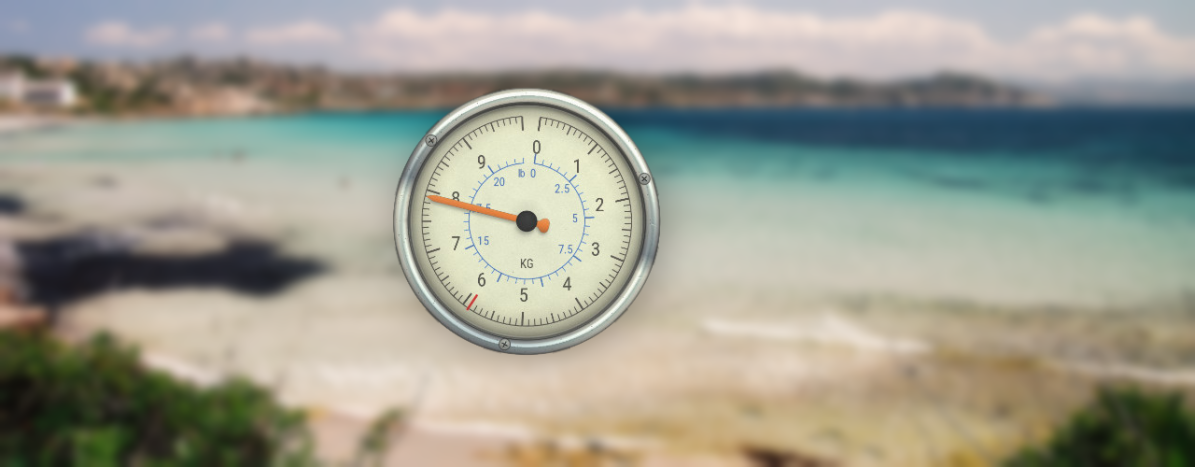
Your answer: {"value": 7.9, "unit": "kg"}
